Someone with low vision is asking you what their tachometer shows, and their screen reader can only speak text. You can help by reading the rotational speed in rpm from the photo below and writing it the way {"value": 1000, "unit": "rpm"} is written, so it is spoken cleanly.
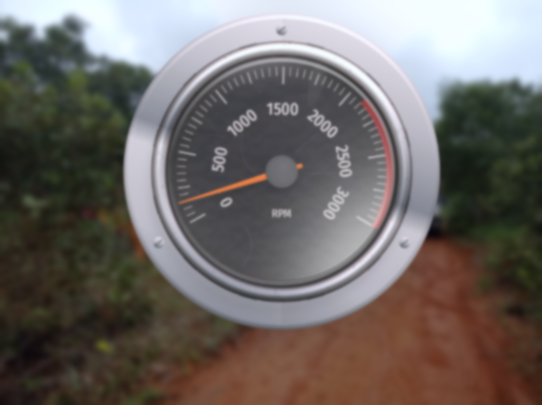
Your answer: {"value": 150, "unit": "rpm"}
